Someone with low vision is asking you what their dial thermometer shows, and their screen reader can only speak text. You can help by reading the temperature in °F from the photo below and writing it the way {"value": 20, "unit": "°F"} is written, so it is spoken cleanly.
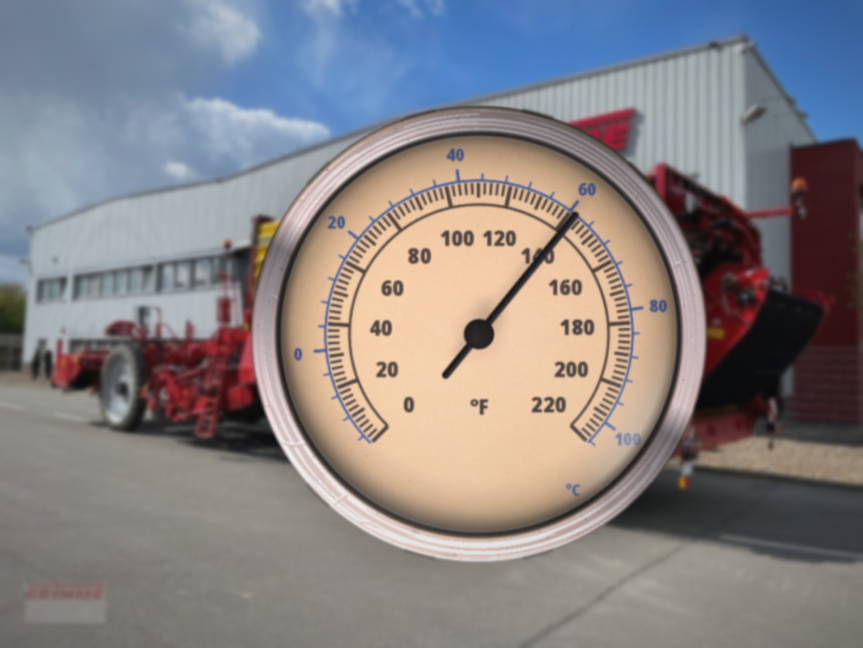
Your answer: {"value": 142, "unit": "°F"}
